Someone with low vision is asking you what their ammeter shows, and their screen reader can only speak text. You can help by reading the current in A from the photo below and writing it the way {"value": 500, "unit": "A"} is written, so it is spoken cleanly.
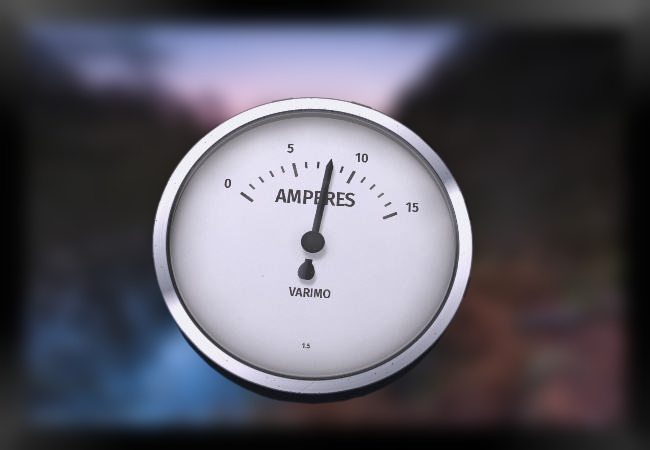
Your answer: {"value": 8, "unit": "A"}
